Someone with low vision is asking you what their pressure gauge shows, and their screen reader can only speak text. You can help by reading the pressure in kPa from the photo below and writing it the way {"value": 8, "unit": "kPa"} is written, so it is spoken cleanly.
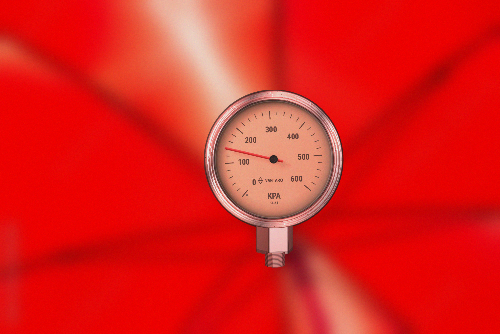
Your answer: {"value": 140, "unit": "kPa"}
